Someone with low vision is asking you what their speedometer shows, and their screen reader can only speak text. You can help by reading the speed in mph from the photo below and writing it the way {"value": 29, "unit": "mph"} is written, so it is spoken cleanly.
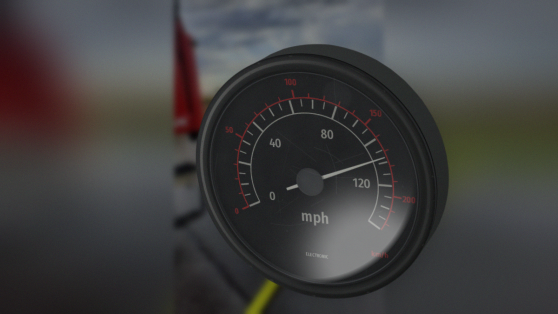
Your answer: {"value": 107.5, "unit": "mph"}
